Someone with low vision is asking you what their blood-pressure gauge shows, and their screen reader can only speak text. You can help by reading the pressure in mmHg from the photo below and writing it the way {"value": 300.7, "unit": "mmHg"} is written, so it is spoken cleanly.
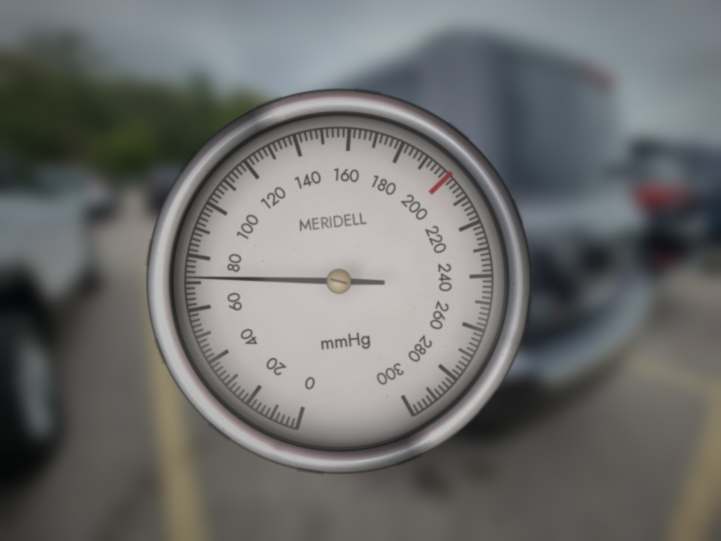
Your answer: {"value": 72, "unit": "mmHg"}
